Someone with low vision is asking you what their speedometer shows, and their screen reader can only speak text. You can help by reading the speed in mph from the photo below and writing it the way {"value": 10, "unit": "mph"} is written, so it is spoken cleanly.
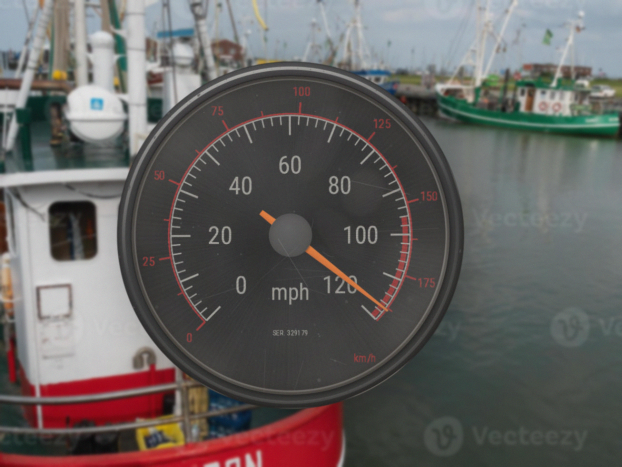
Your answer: {"value": 117, "unit": "mph"}
